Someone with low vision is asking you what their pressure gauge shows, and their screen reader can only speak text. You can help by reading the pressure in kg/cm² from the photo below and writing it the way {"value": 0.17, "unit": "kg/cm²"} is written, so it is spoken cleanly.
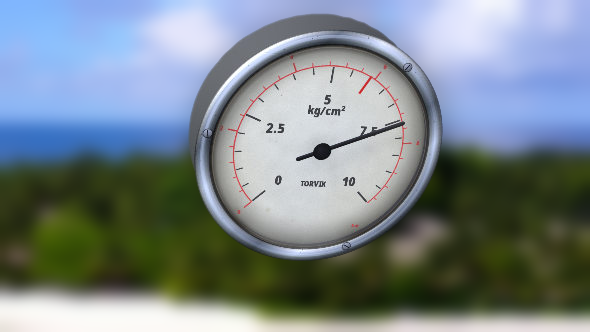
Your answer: {"value": 7.5, "unit": "kg/cm²"}
